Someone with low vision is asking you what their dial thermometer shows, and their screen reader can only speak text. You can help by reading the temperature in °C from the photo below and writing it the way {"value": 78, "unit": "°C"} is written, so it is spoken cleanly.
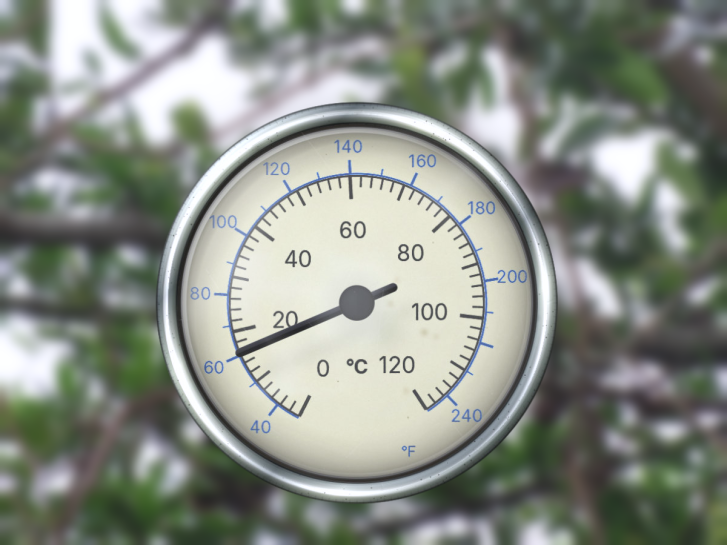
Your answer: {"value": 16, "unit": "°C"}
